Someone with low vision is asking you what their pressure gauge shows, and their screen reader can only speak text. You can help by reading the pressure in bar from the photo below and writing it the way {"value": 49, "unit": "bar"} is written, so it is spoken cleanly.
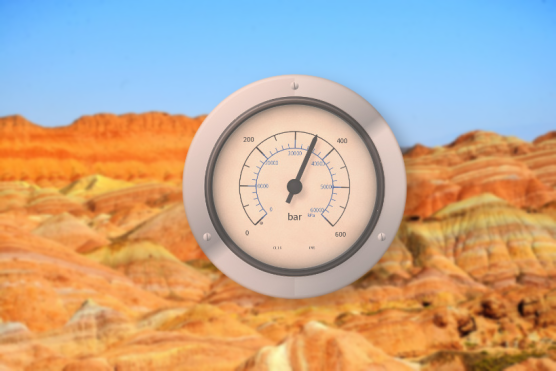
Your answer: {"value": 350, "unit": "bar"}
